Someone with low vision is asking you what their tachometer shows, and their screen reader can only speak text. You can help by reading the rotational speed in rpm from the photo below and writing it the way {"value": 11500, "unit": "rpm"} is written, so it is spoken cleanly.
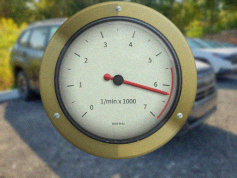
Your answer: {"value": 6250, "unit": "rpm"}
